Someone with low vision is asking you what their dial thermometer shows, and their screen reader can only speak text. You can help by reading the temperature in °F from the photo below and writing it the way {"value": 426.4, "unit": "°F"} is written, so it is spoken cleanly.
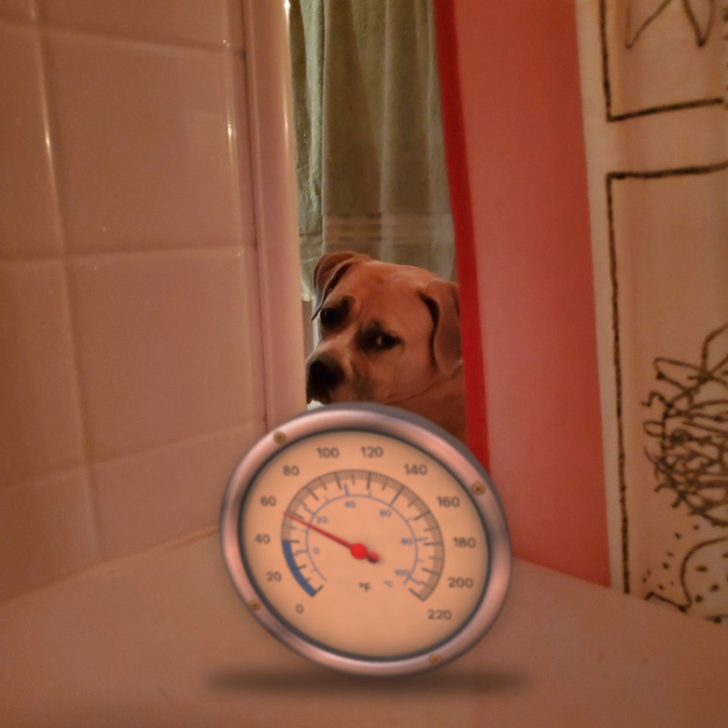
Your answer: {"value": 60, "unit": "°F"}
